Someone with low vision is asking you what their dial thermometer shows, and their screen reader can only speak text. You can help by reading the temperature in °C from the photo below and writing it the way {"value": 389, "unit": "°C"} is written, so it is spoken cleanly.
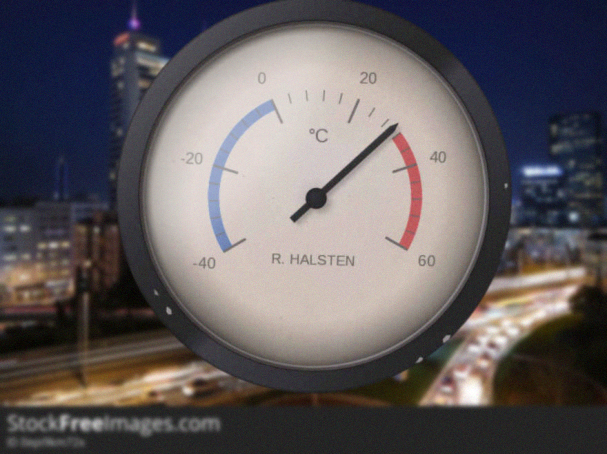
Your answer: {"value": 30, "unit": "°C"}
